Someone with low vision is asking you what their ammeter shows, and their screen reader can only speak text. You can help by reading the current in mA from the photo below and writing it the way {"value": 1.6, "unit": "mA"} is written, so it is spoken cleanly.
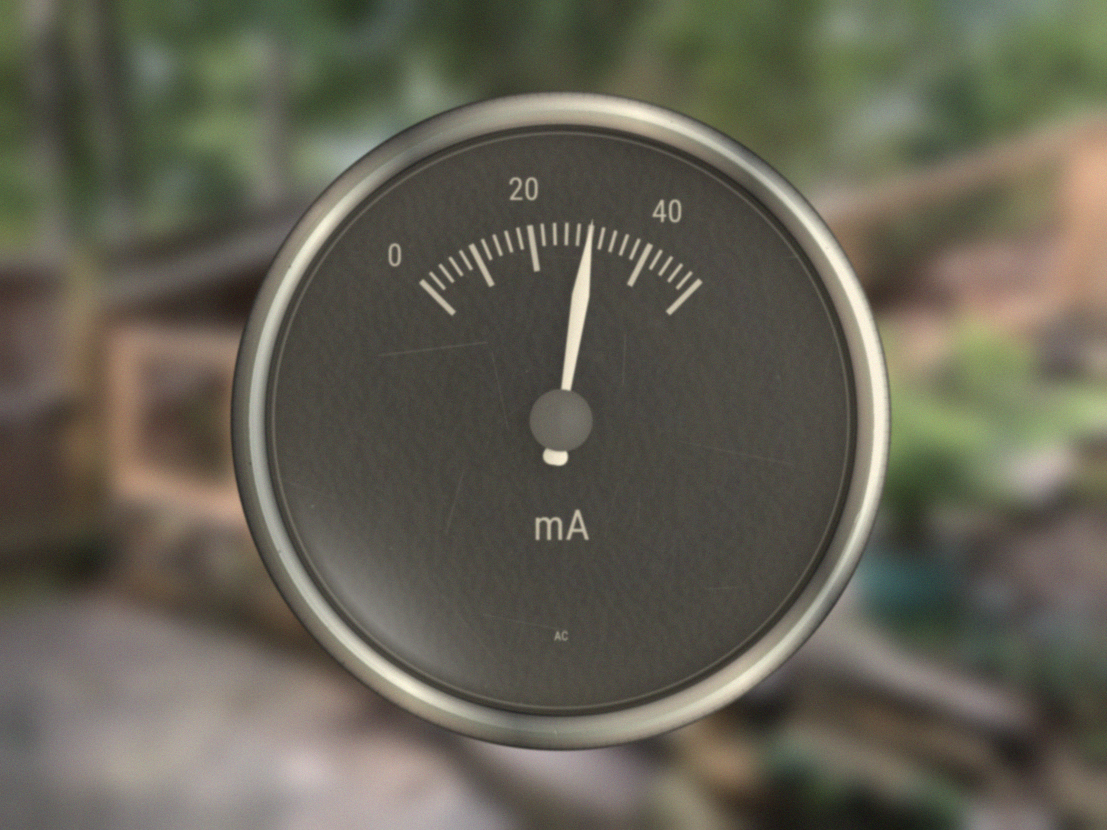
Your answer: {"value": 30, "unit": "mA"}
